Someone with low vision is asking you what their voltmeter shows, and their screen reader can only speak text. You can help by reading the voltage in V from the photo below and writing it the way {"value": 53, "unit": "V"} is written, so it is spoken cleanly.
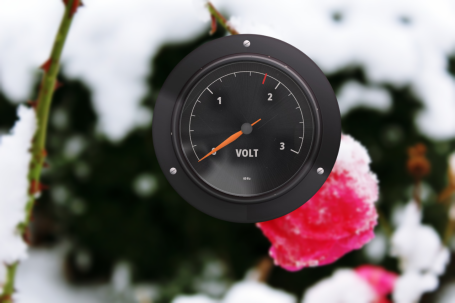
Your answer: {"value": 0, "unit": "V"}
